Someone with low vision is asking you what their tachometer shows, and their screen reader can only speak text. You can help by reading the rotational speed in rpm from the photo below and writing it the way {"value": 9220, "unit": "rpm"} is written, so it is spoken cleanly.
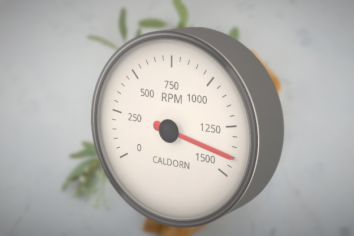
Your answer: {"value": 1400, "unit": "rpm"}
